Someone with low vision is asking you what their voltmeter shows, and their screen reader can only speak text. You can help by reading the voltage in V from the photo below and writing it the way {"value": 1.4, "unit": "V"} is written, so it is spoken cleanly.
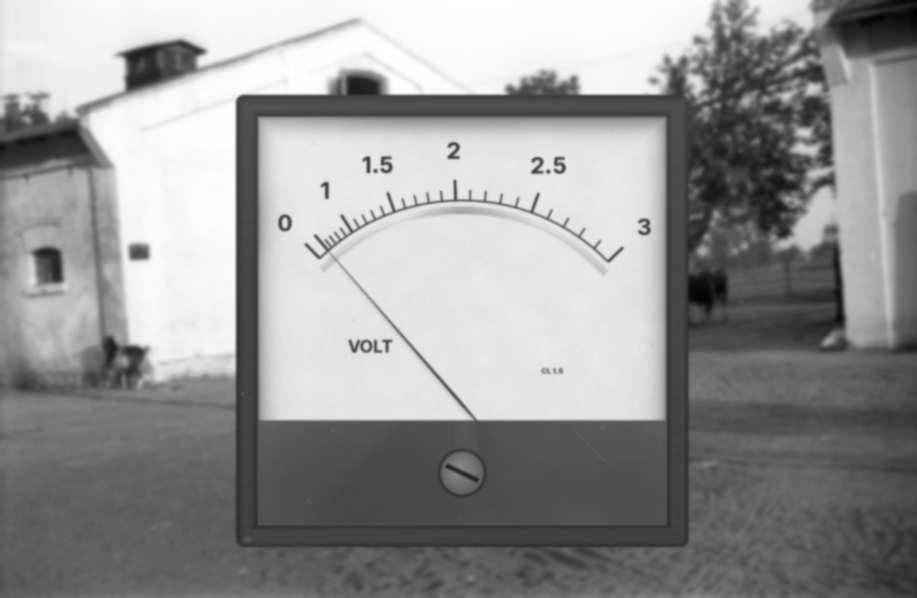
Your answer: {"value": 0.5, "unit": "V"}
